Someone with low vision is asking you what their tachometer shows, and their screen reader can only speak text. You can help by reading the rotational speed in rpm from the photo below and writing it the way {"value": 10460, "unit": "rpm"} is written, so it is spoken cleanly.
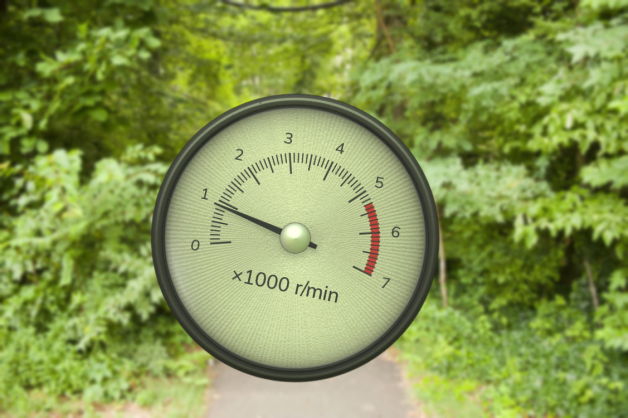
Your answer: {"value": 900, "unit": "rpm"}
